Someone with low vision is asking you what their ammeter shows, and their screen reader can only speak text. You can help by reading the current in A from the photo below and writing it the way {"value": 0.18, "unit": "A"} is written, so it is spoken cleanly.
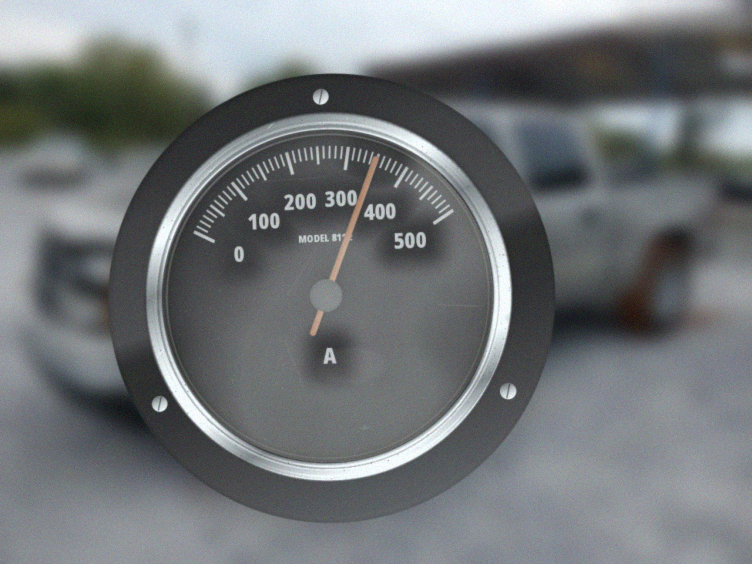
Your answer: {"value": 350, "unit": "A"}
